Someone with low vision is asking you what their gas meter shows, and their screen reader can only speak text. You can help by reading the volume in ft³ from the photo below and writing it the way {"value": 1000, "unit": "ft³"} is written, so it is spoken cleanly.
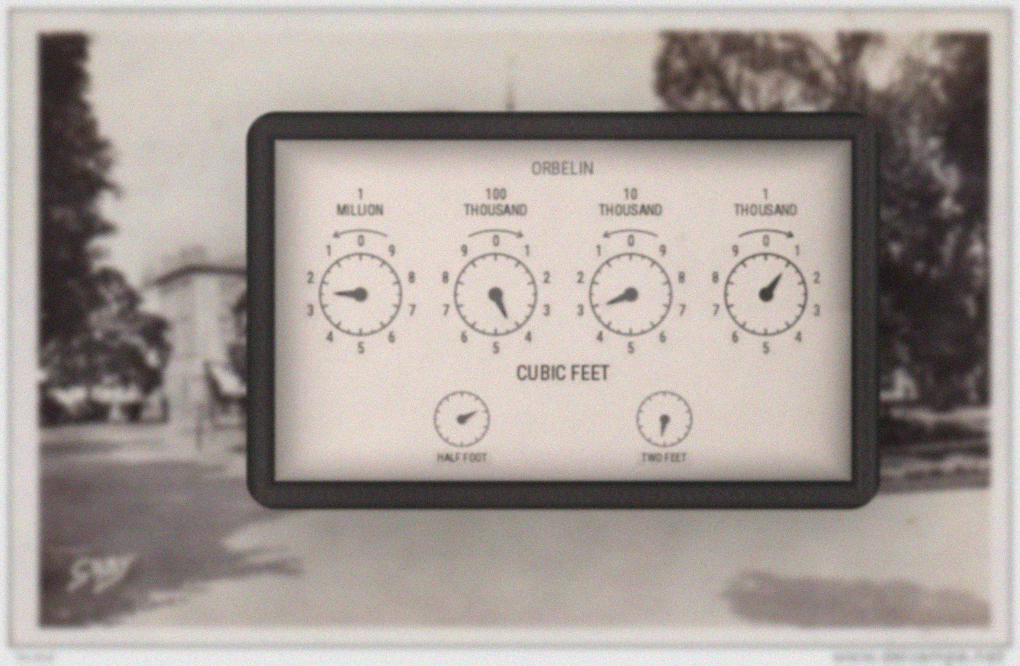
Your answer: {"value": 243100, "unit": "ft³"}
